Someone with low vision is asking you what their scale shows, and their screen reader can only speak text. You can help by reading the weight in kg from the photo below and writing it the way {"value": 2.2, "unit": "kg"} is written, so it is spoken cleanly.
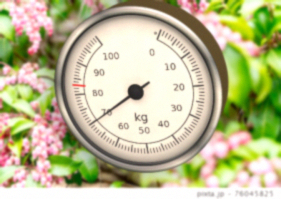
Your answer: {"value": 70, "unit": "kg"}
